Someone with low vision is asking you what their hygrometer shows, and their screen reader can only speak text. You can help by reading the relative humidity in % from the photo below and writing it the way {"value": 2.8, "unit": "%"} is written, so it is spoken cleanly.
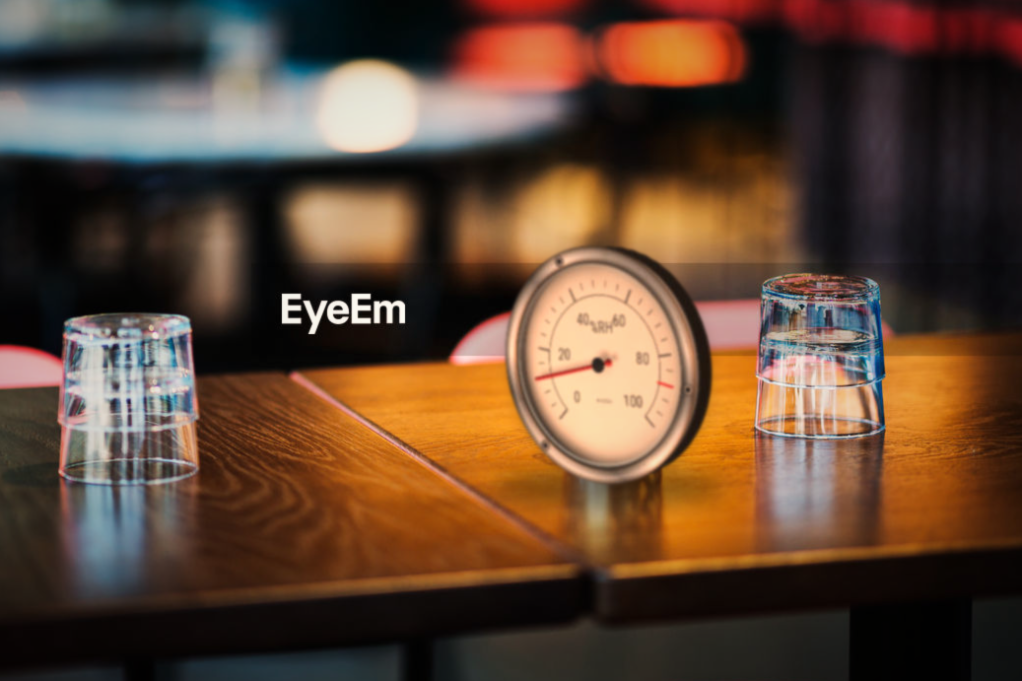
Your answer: {"value": 12, "unit": "%"}
